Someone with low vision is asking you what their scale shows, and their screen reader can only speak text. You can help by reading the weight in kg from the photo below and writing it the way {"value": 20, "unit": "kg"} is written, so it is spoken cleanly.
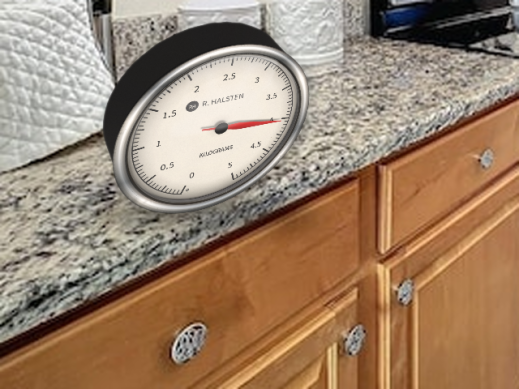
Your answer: {"value": 4, "unit": "kg"}
